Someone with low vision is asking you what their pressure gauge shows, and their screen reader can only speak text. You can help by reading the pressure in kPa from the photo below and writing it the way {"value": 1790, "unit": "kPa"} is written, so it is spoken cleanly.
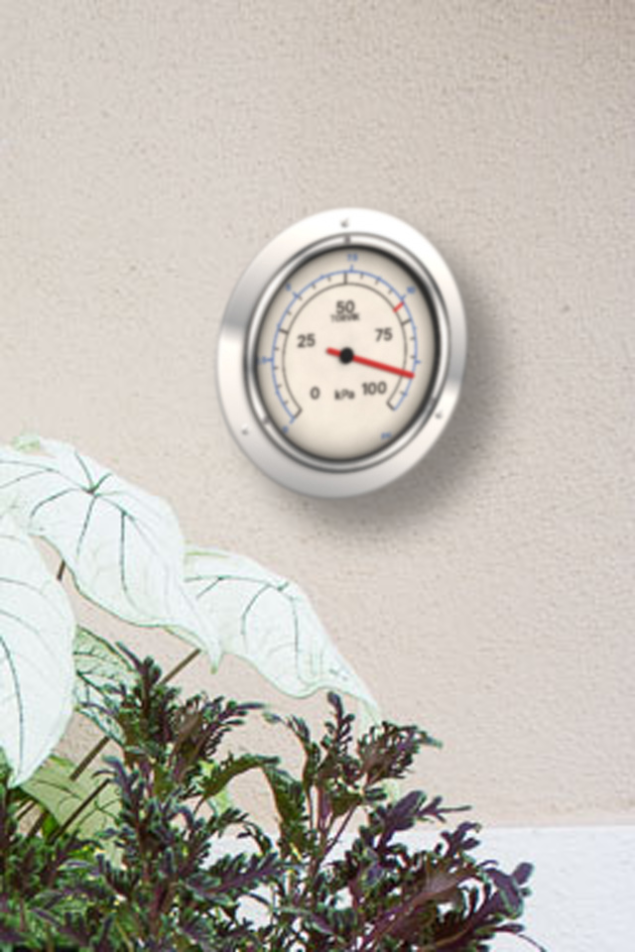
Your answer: {"value": 90, "unit": "kPa"}
